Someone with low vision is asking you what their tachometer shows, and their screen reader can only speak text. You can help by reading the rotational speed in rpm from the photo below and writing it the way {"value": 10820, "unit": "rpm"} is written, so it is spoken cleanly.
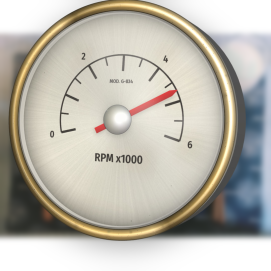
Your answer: {"value": 4750, "unit": "rpm"}
